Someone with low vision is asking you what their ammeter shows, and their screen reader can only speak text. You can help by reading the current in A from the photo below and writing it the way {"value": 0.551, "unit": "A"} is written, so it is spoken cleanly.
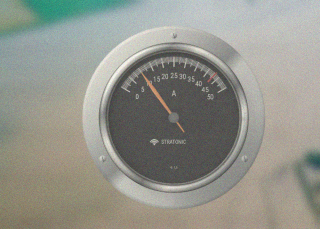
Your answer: {"value": 10, "unit": "A"}
